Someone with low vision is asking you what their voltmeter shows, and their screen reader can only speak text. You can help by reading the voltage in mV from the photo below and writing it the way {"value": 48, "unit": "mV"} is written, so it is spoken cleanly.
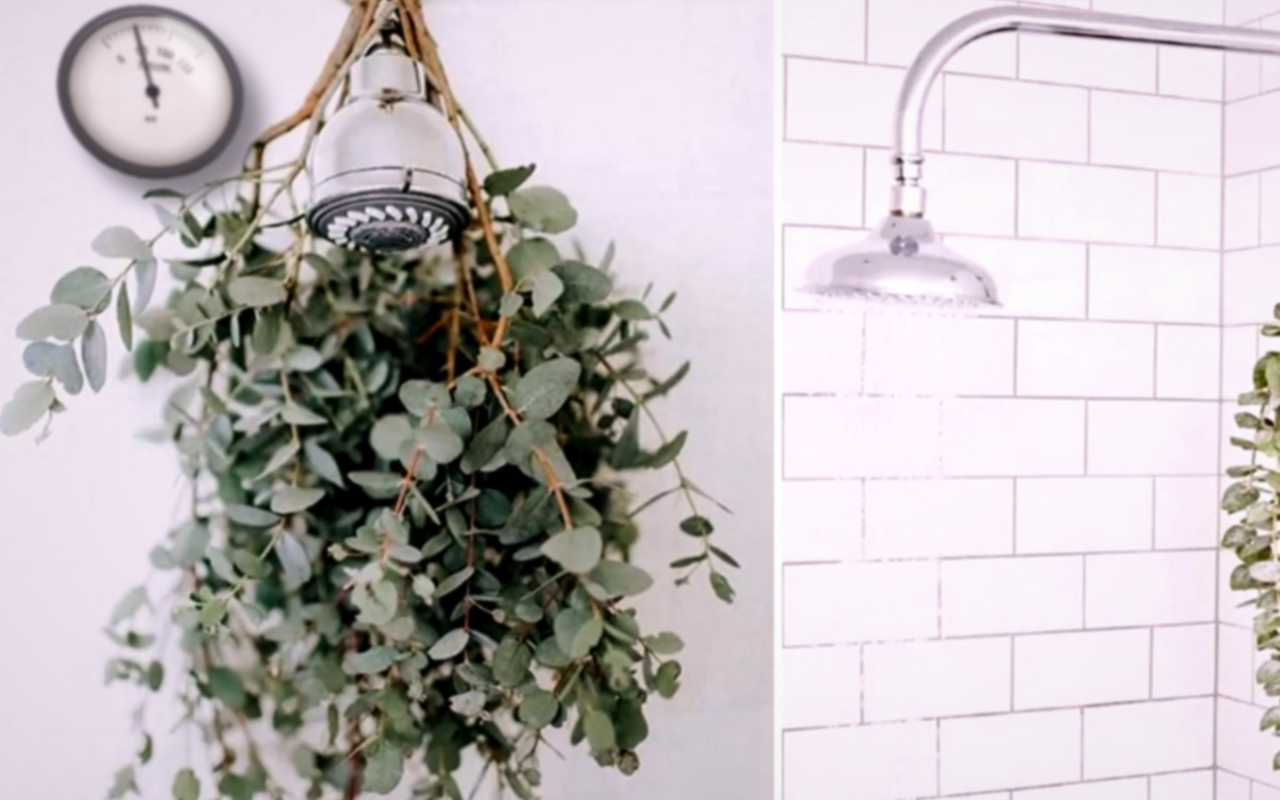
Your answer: {"value": 50, "unit": "mV"}
